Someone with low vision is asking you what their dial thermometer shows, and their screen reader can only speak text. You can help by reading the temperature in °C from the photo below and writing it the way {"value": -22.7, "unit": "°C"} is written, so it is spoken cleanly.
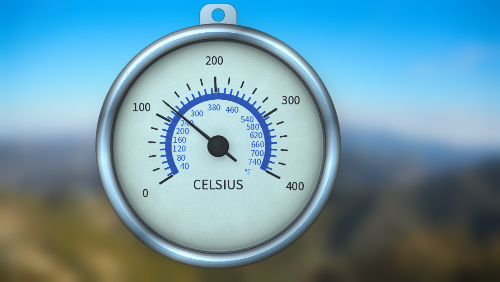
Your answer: {"value": 120, "unit": "°C"}
